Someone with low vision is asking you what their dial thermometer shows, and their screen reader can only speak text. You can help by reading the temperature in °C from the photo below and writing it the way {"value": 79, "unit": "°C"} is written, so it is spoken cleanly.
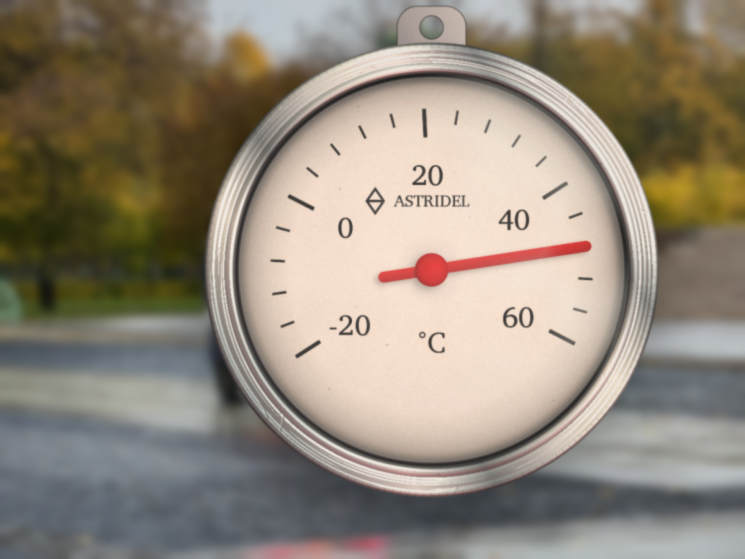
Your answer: {"value": 48, "unit": "°C"}
